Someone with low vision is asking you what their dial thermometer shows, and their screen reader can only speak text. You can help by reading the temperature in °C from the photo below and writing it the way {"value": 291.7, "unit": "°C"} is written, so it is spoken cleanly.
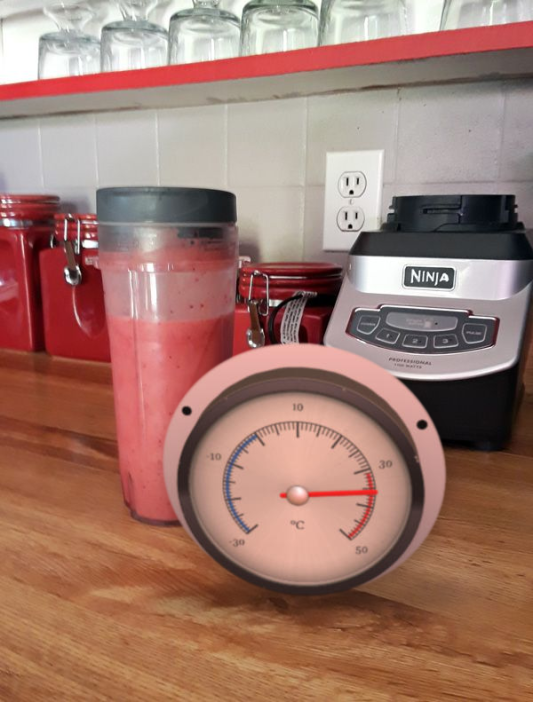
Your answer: {"value": 35, "unit": "°C"}
